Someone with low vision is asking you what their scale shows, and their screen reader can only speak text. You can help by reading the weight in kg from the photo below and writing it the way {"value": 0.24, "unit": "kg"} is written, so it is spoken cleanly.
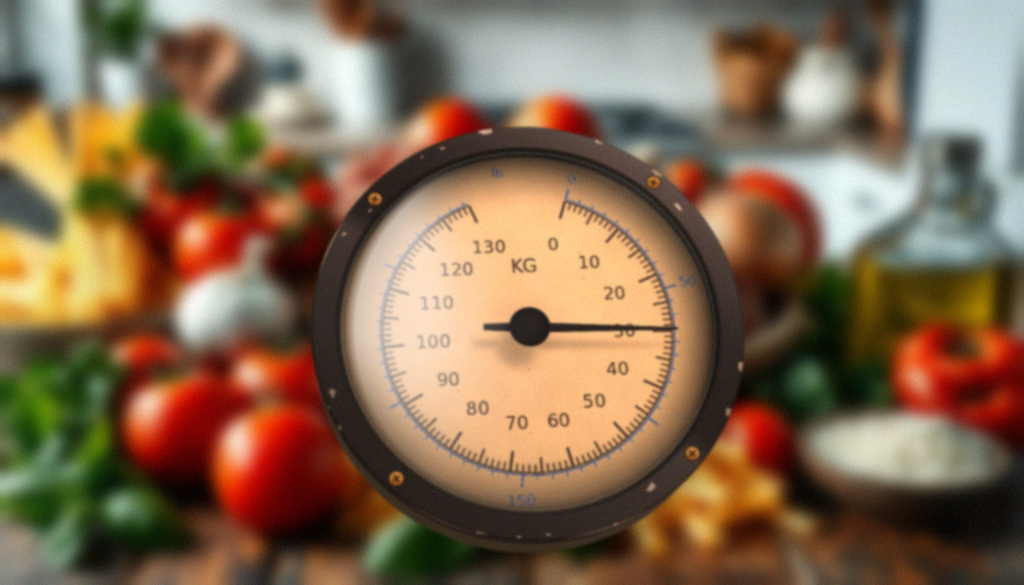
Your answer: {"value": 30, "unit": "kg"}
